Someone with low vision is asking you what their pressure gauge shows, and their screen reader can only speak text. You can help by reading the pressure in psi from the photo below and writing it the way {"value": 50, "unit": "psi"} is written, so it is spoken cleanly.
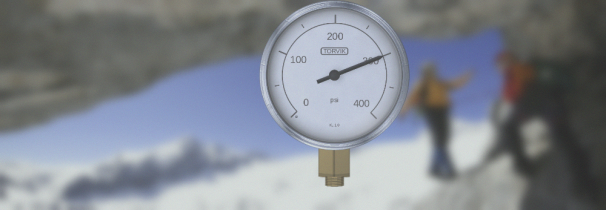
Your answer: {"value": 300, "unit": "psi"}
